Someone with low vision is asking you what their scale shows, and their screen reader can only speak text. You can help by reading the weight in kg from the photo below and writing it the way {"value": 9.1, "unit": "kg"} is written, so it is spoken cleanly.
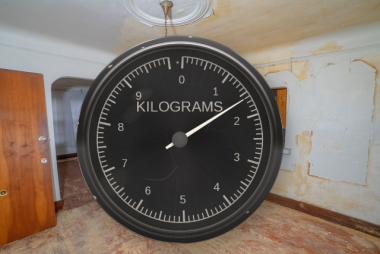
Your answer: {"value": 1.6, "unit": "kg"}
